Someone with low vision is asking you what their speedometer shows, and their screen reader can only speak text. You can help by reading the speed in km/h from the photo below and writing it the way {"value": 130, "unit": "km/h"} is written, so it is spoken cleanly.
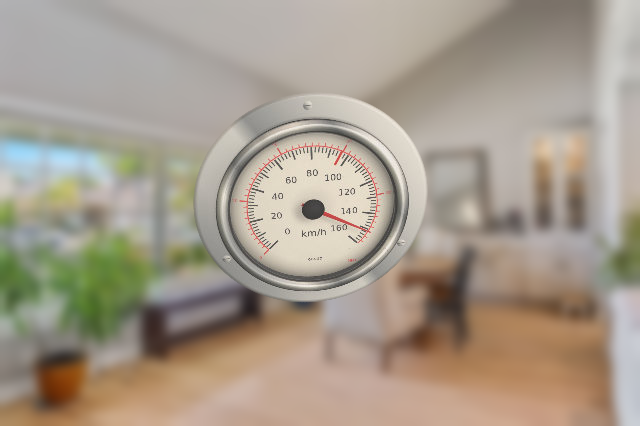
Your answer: {"value": 150, "unit": "km/h"}
